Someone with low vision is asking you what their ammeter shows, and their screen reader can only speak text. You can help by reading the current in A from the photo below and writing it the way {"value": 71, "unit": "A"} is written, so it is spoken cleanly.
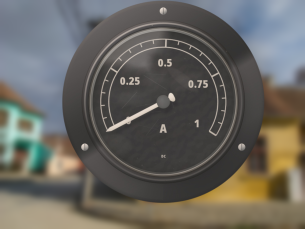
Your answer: {"value": 0, "unit": "A"}
